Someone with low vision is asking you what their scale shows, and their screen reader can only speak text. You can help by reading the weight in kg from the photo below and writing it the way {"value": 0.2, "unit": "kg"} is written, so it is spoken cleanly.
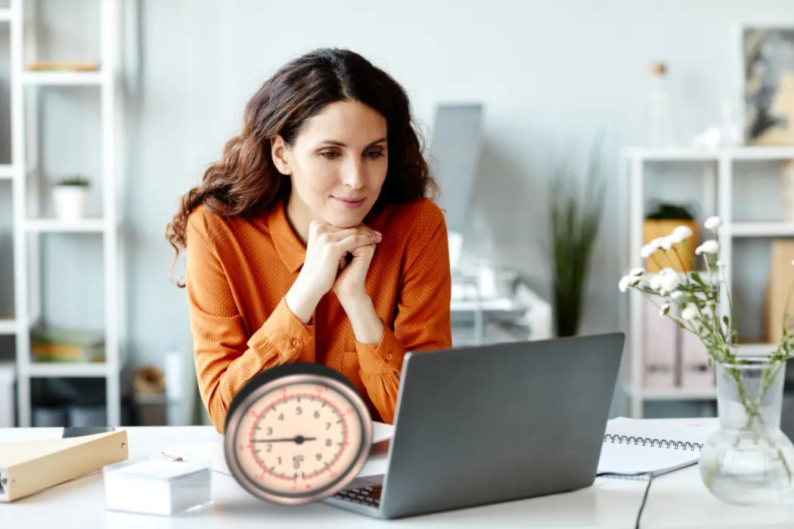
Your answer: {"value": 2.5, "unit": "kg"}
